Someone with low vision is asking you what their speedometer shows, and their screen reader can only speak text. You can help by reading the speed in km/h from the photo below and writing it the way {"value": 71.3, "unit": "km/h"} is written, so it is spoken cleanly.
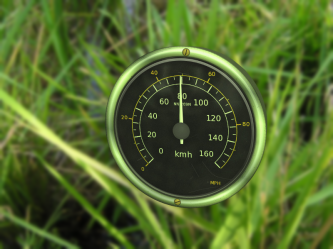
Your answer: {"value": 80, "unit": "km/h"}
